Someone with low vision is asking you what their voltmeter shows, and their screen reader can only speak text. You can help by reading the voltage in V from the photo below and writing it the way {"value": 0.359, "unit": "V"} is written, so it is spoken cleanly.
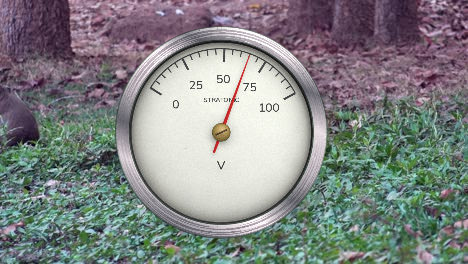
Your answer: {"value": 65, "unit": "V"}
